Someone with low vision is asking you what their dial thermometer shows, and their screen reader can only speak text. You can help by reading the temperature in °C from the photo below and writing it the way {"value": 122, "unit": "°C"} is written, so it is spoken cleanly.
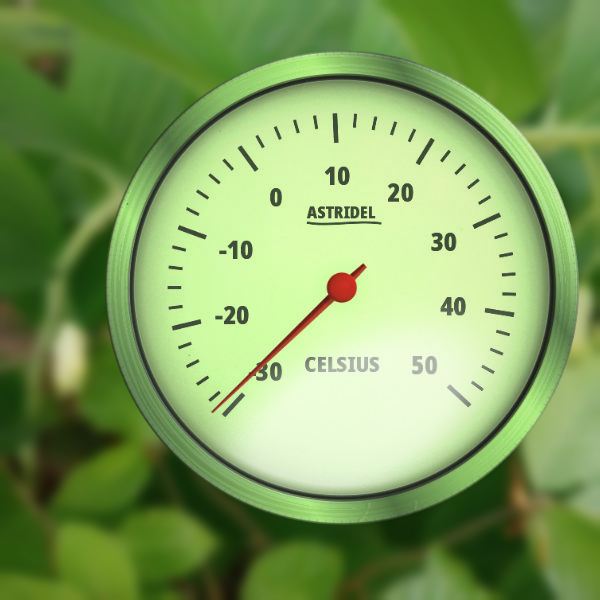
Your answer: {"value": -29, "unit": "°C"}
